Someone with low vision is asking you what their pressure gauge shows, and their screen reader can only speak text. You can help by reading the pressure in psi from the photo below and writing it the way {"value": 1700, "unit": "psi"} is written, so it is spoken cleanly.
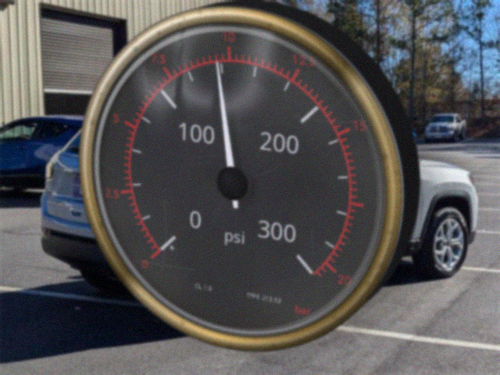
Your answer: {"value": 140, "unit": "psi"}
